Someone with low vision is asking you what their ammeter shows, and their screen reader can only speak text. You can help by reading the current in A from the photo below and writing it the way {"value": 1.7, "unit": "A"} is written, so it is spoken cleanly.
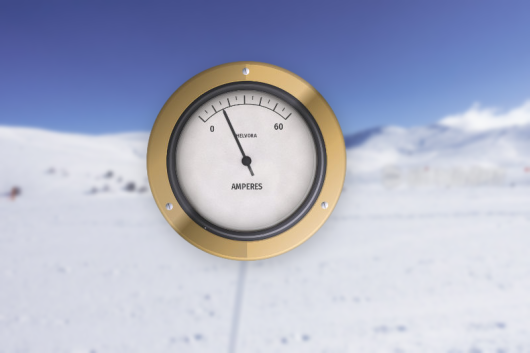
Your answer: {"value": 15, "unit": "A"}
